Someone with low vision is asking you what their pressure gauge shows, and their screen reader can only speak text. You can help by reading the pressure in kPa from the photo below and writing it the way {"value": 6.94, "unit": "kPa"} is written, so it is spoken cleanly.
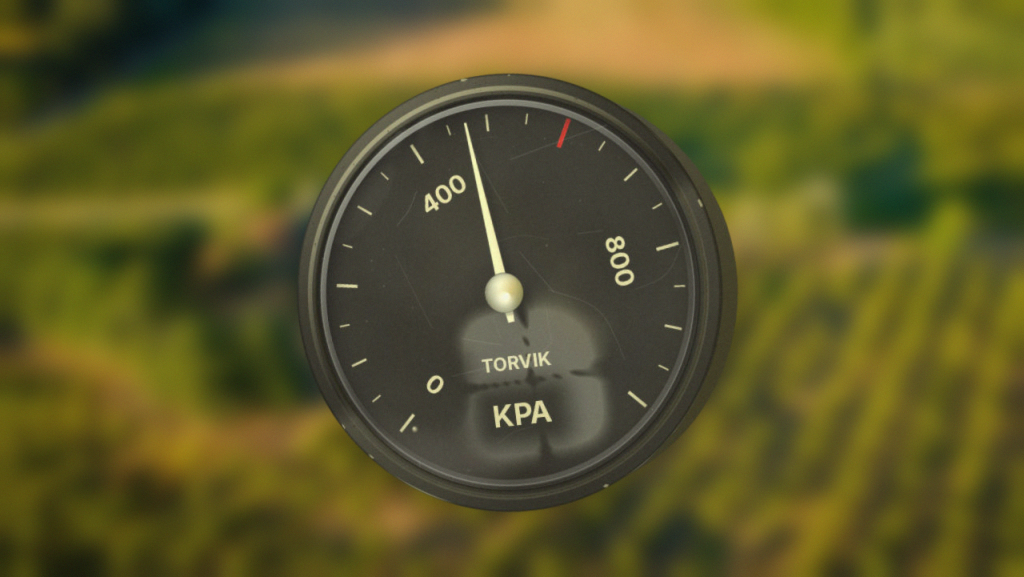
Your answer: {"value": 475, "unit": "kPa"}
